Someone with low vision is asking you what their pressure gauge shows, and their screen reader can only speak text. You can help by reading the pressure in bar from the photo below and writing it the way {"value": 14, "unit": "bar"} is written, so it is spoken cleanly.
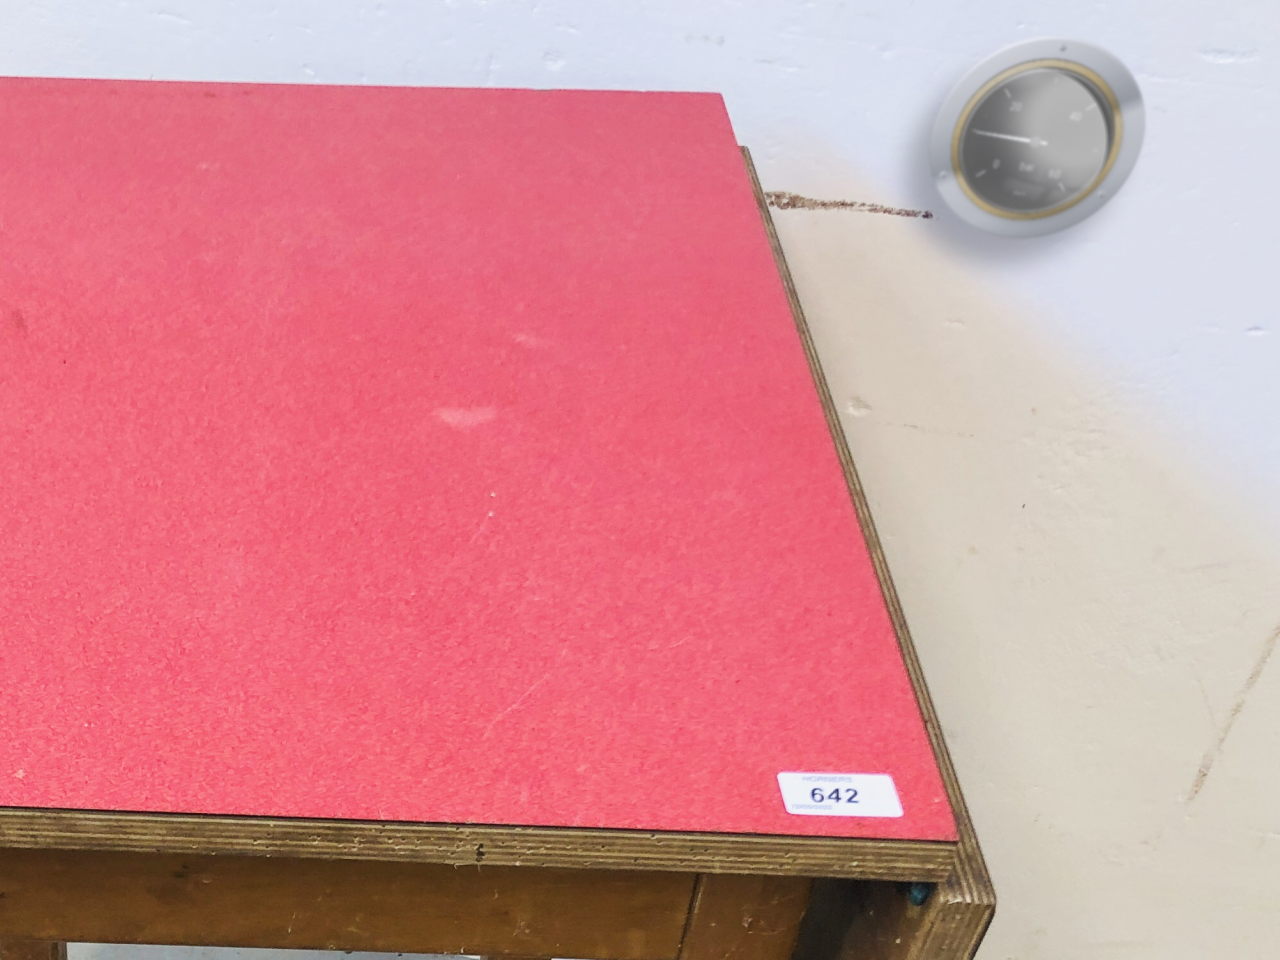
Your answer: {"value": 10, "unit": "bar"}
